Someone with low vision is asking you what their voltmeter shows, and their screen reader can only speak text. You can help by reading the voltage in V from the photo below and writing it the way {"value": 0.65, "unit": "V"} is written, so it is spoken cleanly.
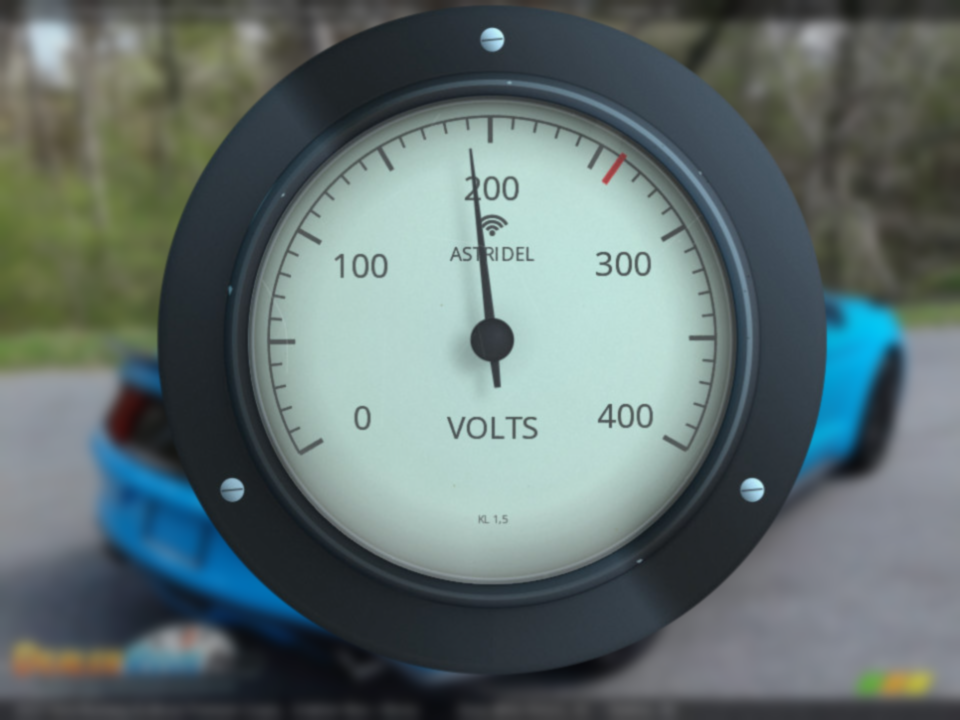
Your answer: {"value": 190, "unit": "V"}
